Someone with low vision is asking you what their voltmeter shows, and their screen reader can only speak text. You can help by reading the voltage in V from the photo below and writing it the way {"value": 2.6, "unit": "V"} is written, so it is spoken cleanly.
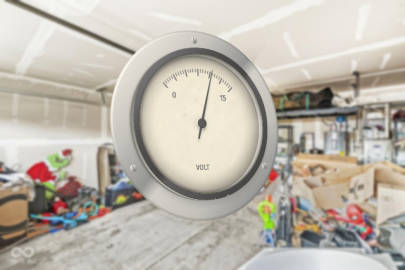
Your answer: {"value": 10, "unit": "V"}
